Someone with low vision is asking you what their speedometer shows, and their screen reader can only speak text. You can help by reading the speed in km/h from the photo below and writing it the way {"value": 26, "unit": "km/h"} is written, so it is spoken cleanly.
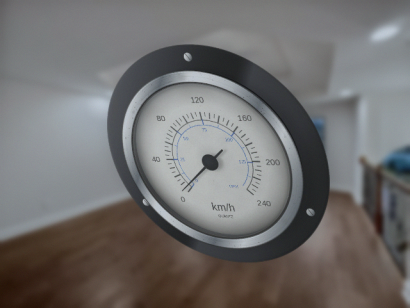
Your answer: {"value": 5, "unit": "km/h"}
